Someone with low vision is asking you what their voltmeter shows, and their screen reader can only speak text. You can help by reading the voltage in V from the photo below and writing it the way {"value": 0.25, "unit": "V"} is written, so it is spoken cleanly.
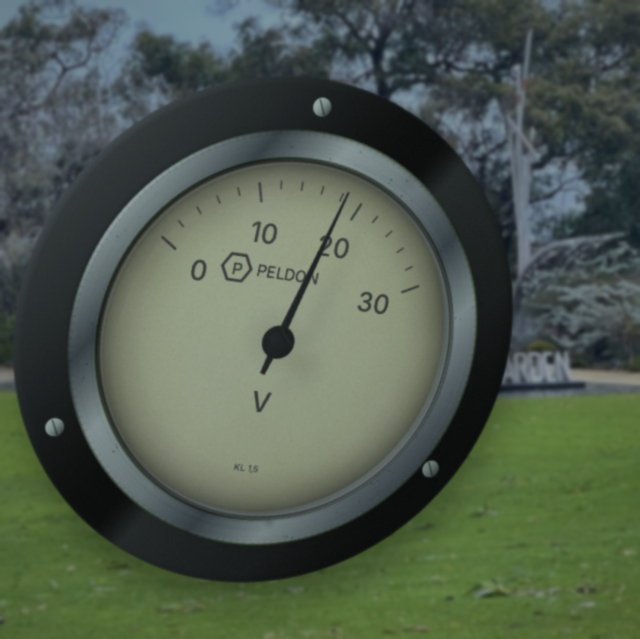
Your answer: {"value": 18, "unit": "V"}
